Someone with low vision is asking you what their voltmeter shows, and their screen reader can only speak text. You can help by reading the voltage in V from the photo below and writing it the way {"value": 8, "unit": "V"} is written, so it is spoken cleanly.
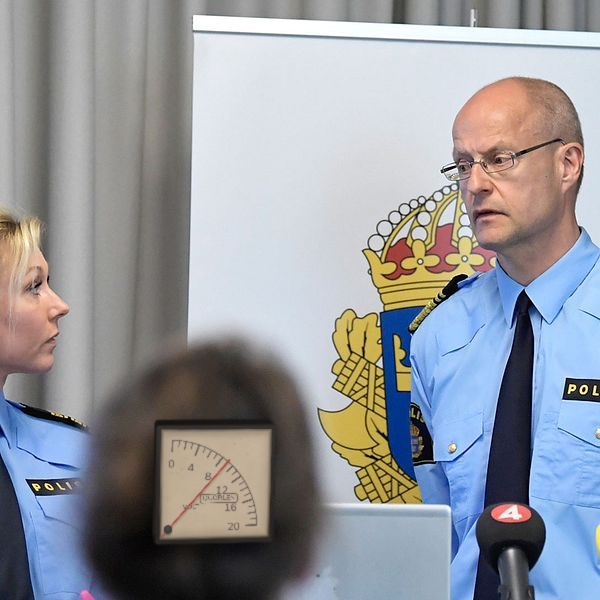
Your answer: {"value": 9, "unit": "V"}
